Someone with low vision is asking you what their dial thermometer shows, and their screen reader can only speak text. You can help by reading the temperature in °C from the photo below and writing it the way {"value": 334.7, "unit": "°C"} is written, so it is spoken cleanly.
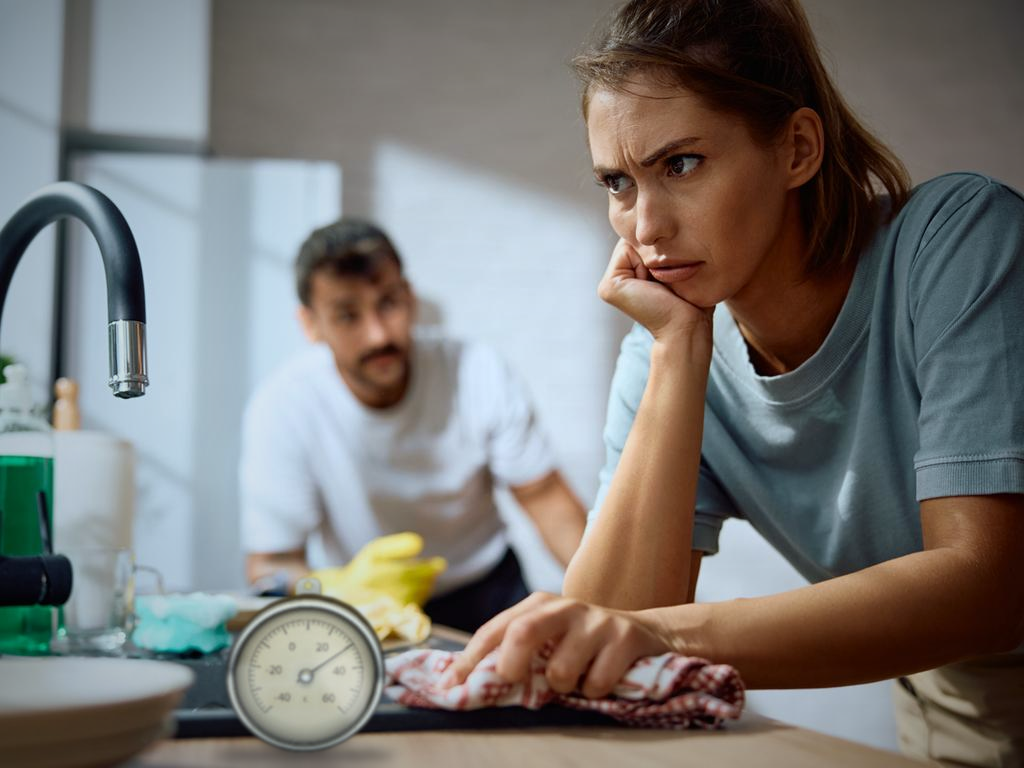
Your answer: {"value": 30, "unit": "°C"}
